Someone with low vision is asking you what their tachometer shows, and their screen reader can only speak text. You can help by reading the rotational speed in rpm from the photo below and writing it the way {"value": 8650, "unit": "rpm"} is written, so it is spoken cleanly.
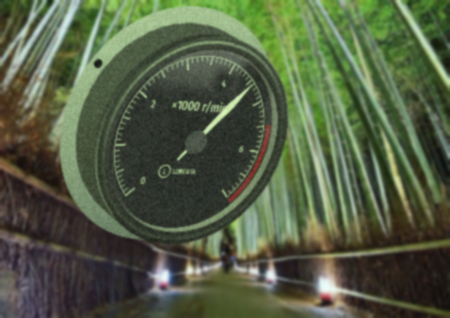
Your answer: {"value": 4500, "unit": "rpm"}
